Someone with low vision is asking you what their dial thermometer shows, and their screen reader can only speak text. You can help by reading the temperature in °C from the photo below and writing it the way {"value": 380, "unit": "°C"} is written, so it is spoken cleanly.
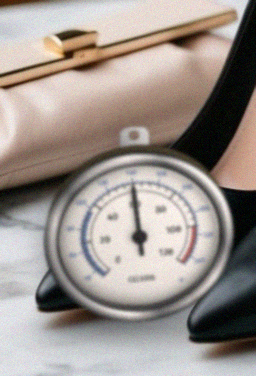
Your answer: {"value": 60, "unit": "°C"}
